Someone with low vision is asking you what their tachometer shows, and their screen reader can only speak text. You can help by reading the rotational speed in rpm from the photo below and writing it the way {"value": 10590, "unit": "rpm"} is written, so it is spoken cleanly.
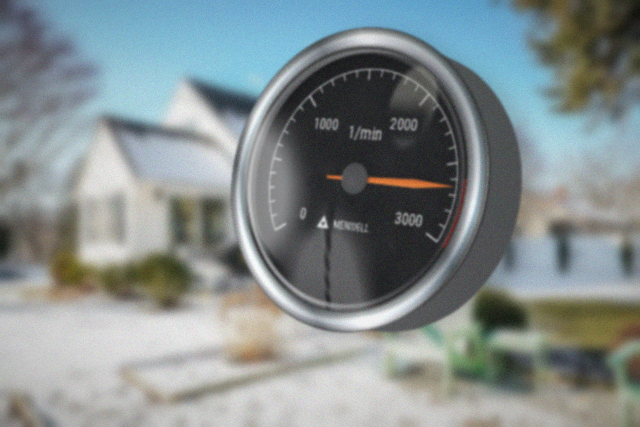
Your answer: {"value": 2650, "unit": "rpm"}
